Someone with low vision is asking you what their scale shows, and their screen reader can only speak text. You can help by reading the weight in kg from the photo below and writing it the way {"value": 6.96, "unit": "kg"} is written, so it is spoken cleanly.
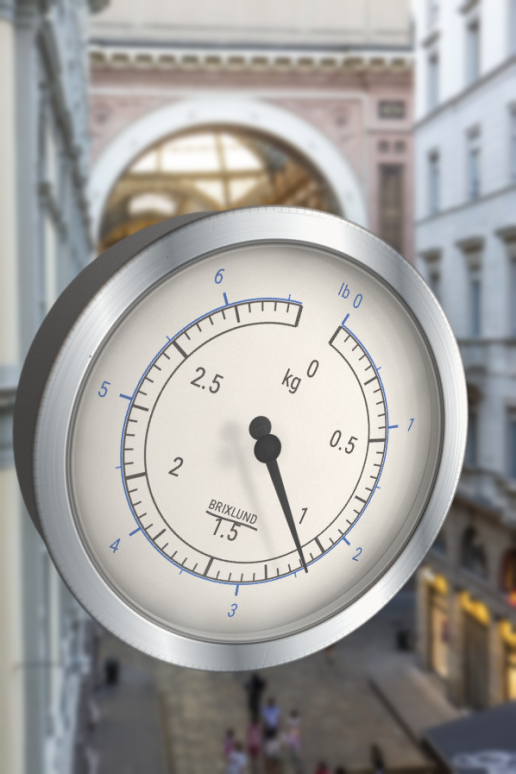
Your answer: {"value": 1.1, "unit": "kg"}
